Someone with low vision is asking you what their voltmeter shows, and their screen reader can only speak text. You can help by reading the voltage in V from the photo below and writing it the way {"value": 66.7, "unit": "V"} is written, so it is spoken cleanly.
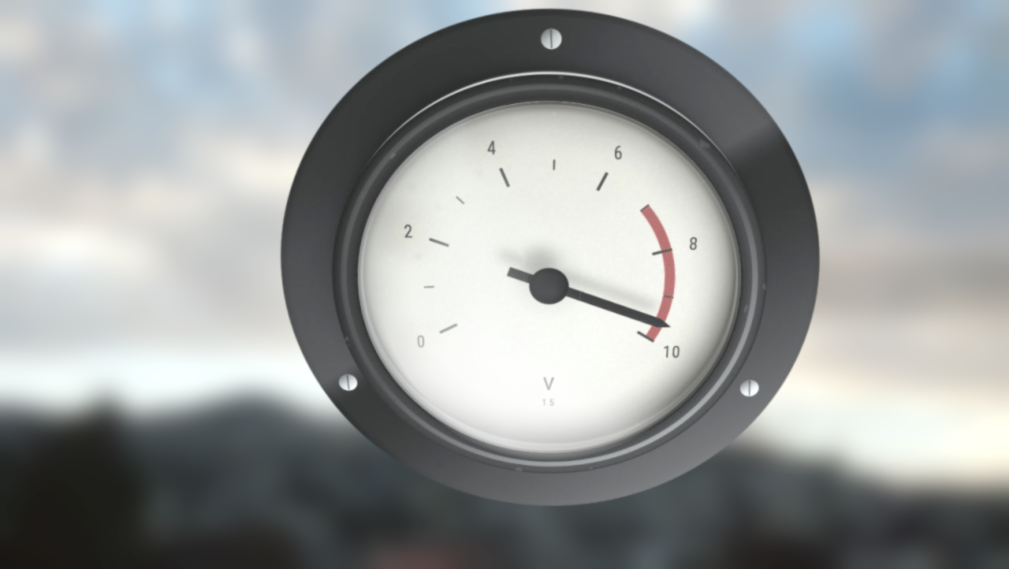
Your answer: {"value": 9.5, "unit": "V"}
